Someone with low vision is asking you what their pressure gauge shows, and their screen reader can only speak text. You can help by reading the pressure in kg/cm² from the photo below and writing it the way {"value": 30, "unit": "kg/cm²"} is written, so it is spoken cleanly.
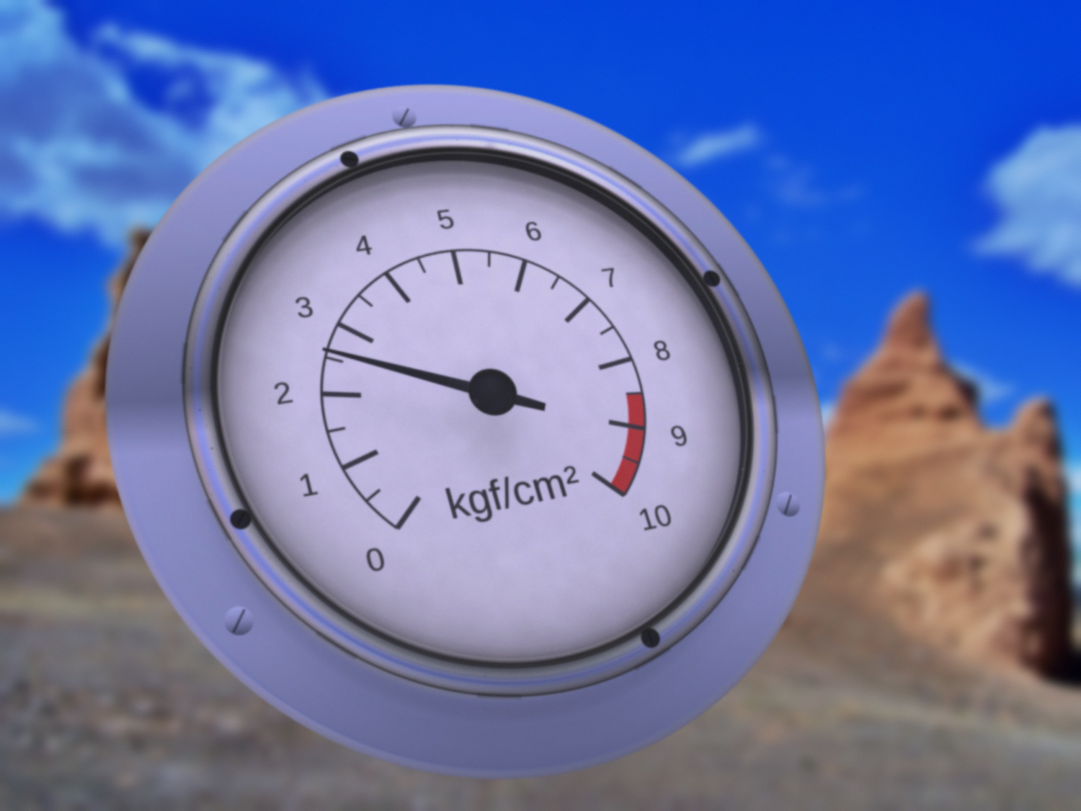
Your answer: {"value": 2.5, "unit": "kg/cm²"}
